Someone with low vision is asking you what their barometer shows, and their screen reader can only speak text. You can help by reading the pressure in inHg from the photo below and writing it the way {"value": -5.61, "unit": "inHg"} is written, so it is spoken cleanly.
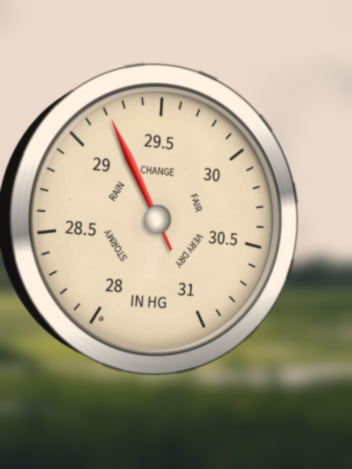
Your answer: {"value": 29.2, "unit": "inHg"}
